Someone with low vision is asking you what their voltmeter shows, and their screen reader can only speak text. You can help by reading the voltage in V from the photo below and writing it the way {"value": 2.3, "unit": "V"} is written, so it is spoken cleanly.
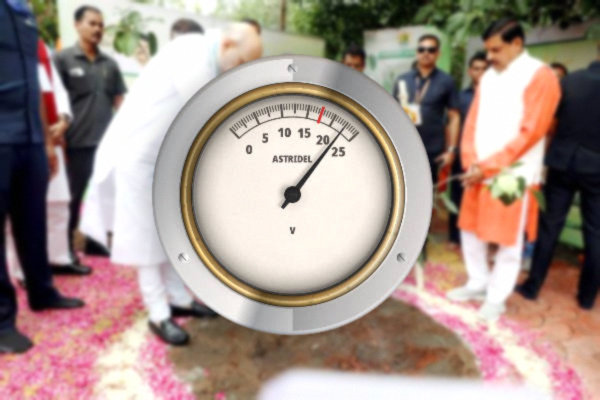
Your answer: {"value": 22.5, "unit": "V"}
